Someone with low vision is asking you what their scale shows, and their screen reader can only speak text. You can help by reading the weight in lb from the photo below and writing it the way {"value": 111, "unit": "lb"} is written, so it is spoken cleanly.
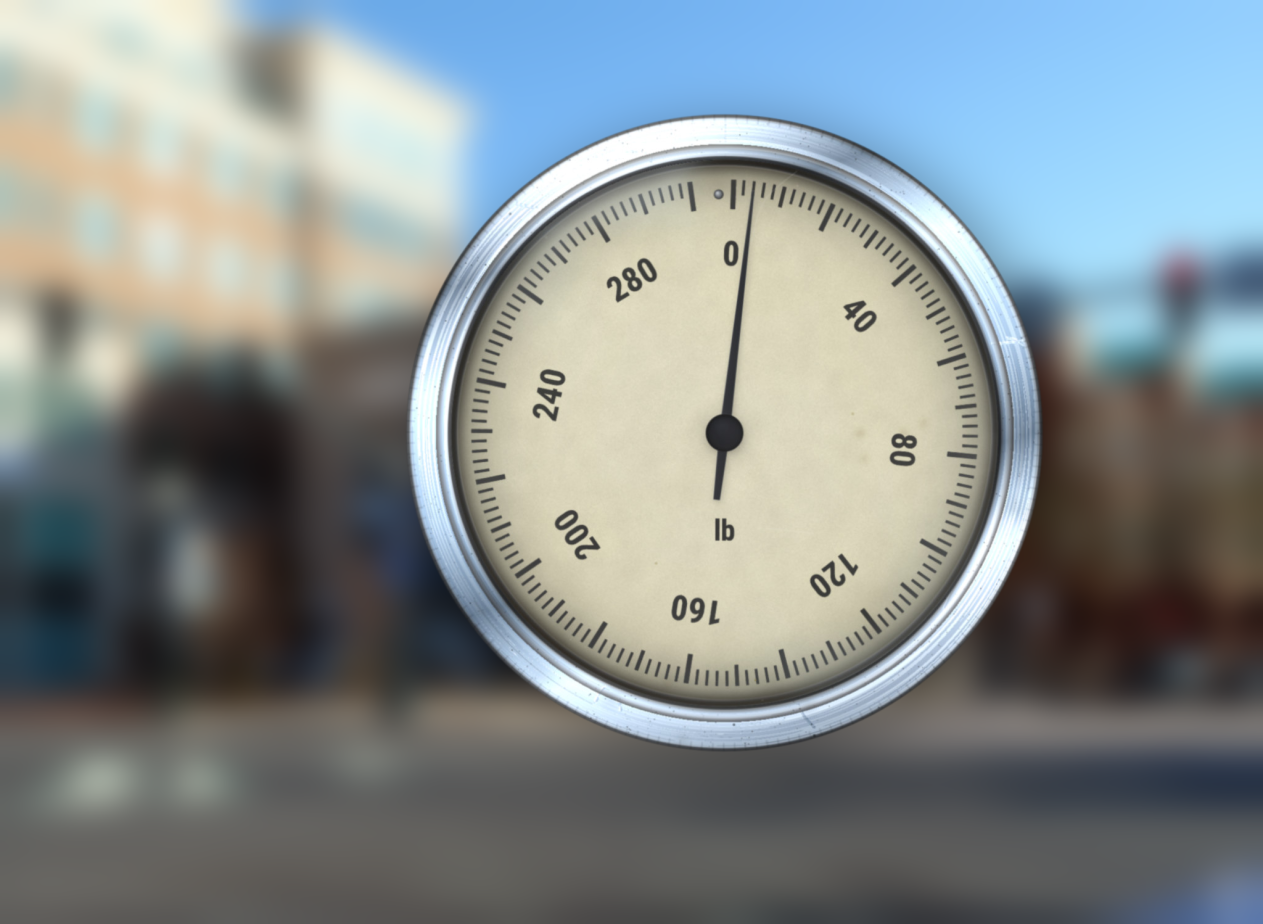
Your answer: {"value": 4, "unit": "lb"}
